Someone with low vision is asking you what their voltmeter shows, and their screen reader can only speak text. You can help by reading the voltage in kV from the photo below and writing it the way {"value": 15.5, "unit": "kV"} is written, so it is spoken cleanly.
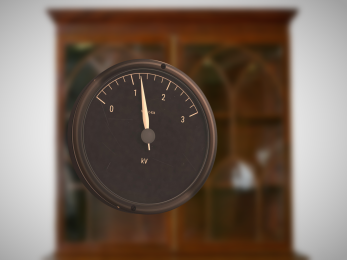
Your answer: {"value": 1.2, "unit": "kV"}
